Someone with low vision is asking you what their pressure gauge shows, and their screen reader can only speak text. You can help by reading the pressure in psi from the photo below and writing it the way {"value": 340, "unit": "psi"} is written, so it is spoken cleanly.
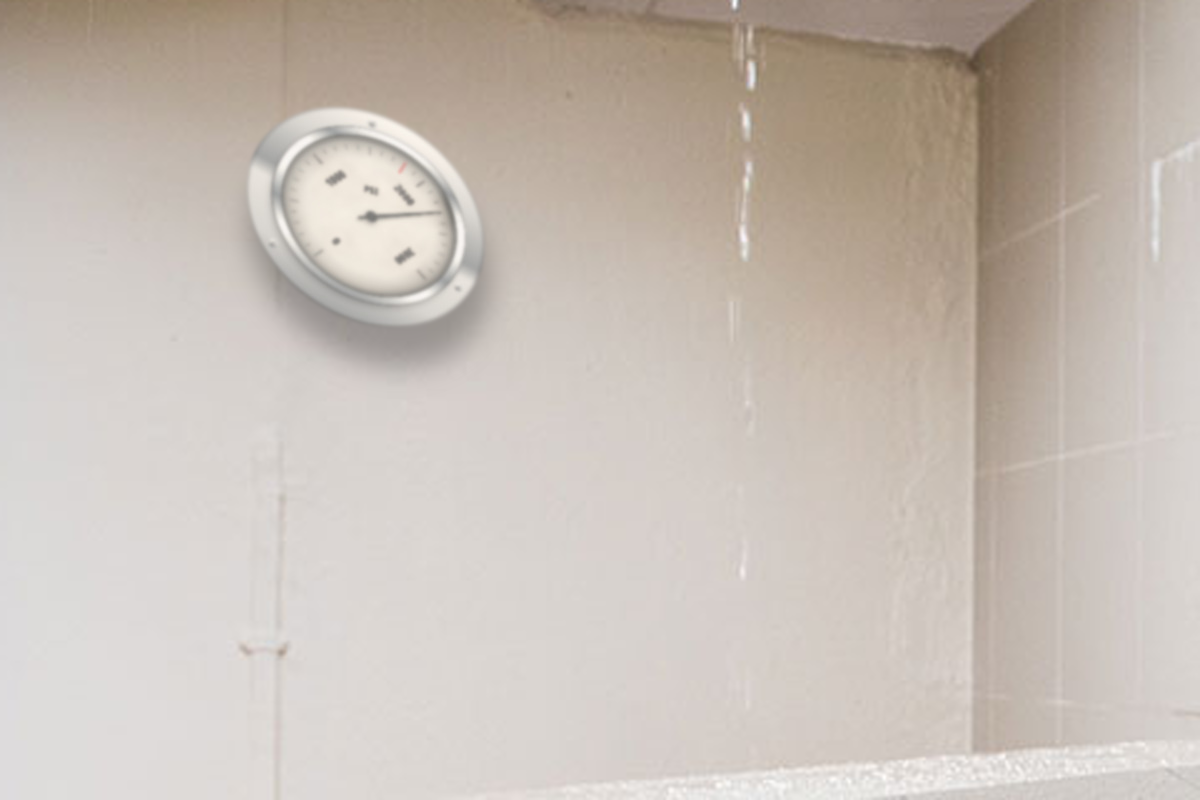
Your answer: {"value": 2300, "unit": "psi"}
